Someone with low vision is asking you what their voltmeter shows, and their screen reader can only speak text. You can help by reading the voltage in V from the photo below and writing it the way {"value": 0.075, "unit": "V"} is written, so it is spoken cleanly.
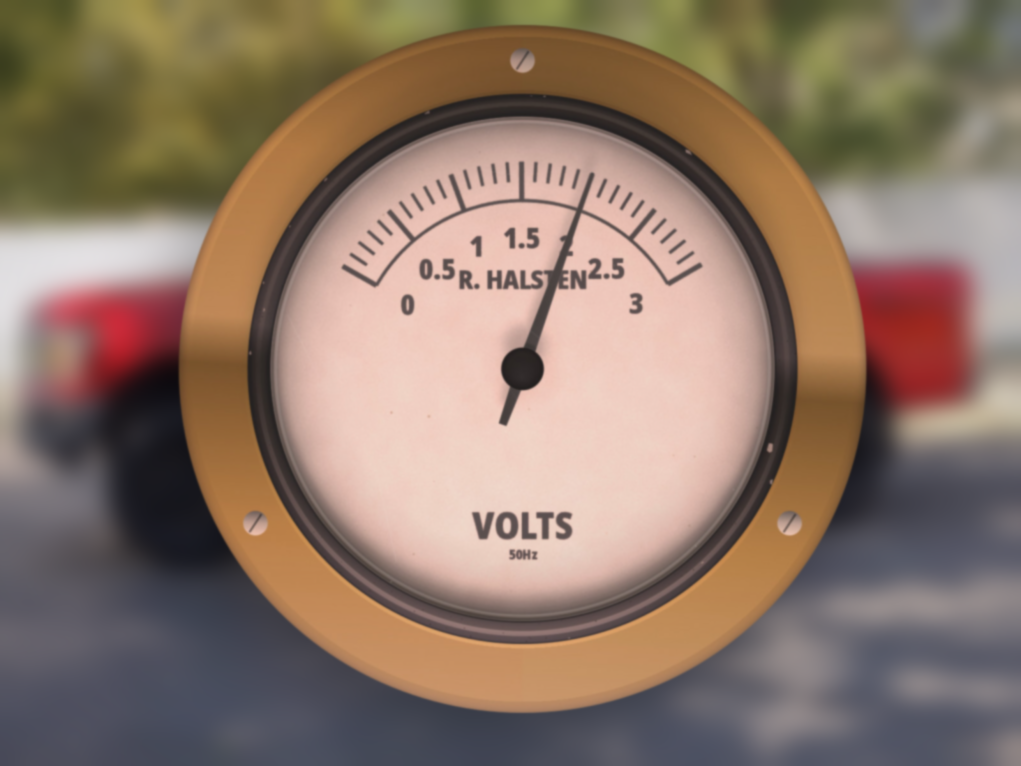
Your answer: {"value": 2, "unit": "V"}
